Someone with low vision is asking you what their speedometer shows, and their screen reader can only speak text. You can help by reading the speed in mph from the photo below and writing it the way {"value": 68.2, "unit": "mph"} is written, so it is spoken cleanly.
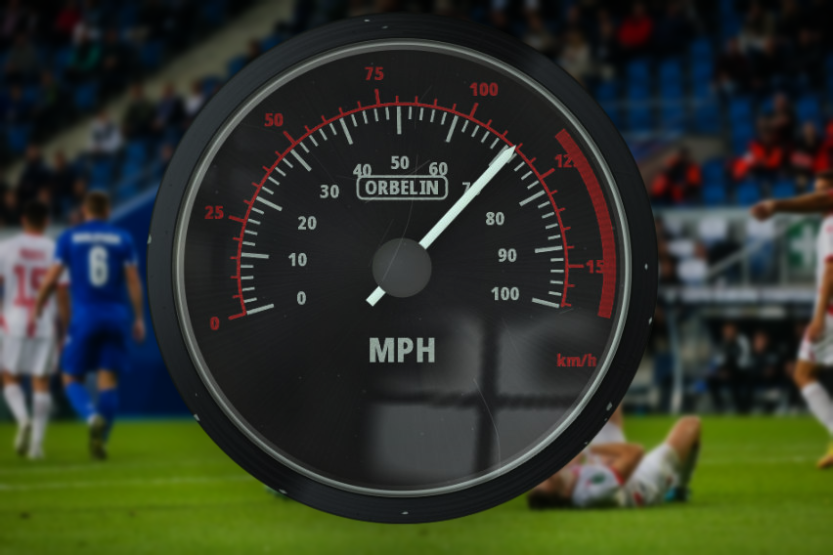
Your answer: {"value": 71, "unit": "mph"}
